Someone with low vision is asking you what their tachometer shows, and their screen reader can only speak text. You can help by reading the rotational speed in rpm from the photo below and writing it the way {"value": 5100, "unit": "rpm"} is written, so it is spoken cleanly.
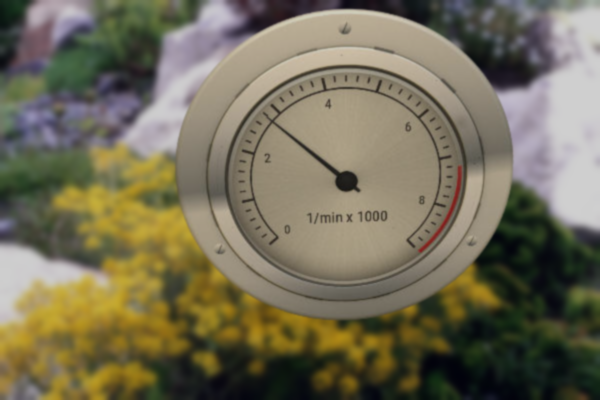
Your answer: {"value": 2800, "unit": "rpm"}
